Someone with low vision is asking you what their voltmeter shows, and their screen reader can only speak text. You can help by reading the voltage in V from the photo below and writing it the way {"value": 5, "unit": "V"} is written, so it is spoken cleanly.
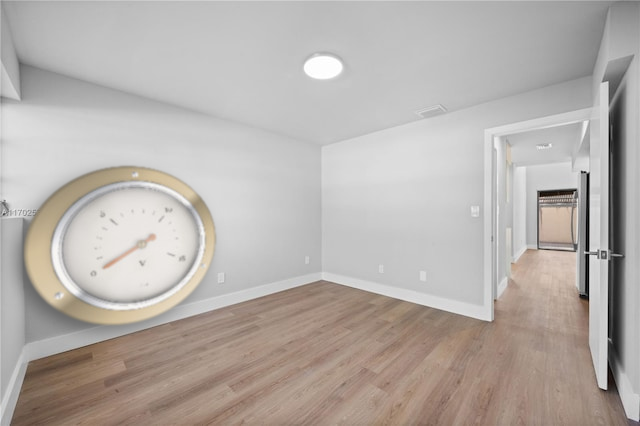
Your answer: {"value": 0, "unit": "V"}
